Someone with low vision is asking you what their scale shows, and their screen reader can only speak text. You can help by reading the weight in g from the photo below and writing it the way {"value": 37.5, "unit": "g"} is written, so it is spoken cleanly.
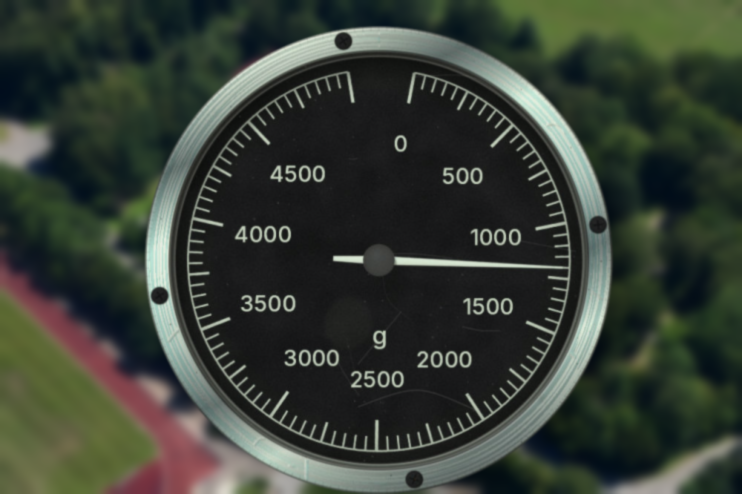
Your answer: {"value": 1200, "unit": "g"}
